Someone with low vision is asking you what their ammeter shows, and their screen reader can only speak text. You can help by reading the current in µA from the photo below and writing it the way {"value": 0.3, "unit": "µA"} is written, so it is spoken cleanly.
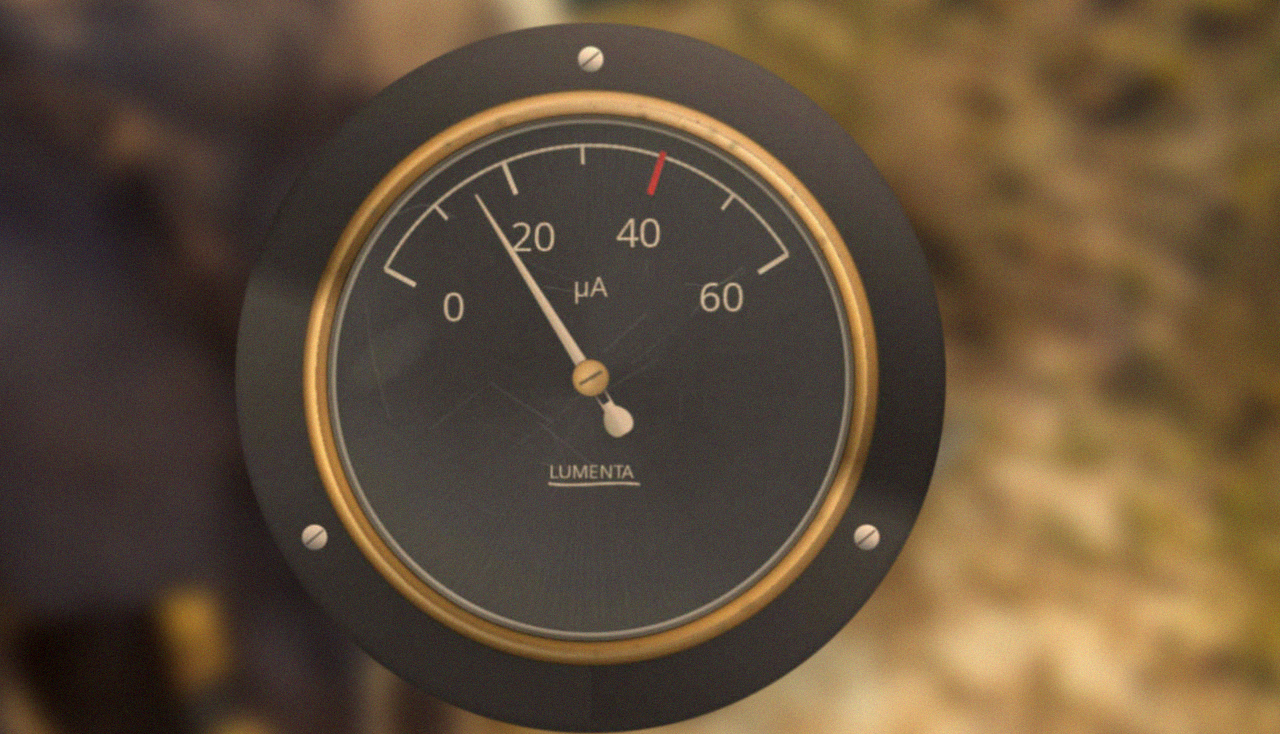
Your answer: {"value": 15, "unit": "µA"}
